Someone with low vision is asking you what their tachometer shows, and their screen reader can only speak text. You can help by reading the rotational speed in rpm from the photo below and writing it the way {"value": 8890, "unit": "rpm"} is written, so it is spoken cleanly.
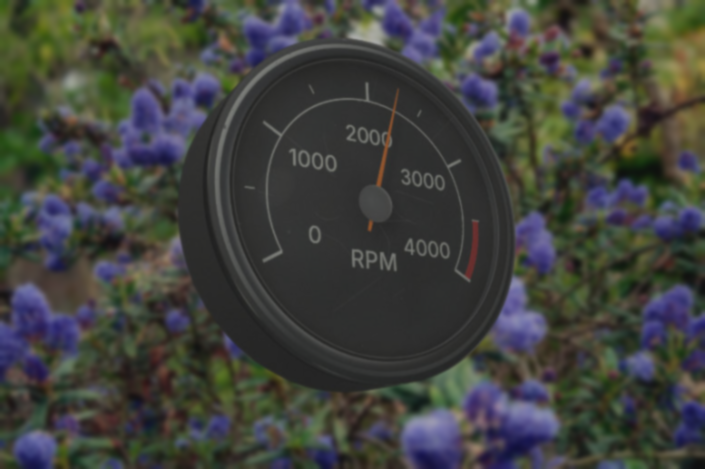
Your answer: {"value": 2250, "unit": "rpm"}
